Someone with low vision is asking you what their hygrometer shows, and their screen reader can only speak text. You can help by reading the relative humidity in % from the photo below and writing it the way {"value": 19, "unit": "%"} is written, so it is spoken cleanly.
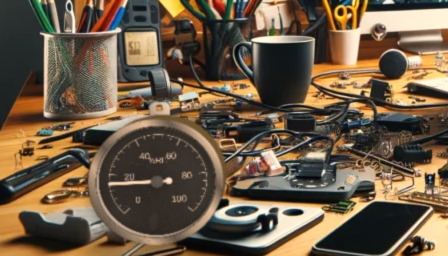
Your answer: {"value": 16, "unit": "%"}
